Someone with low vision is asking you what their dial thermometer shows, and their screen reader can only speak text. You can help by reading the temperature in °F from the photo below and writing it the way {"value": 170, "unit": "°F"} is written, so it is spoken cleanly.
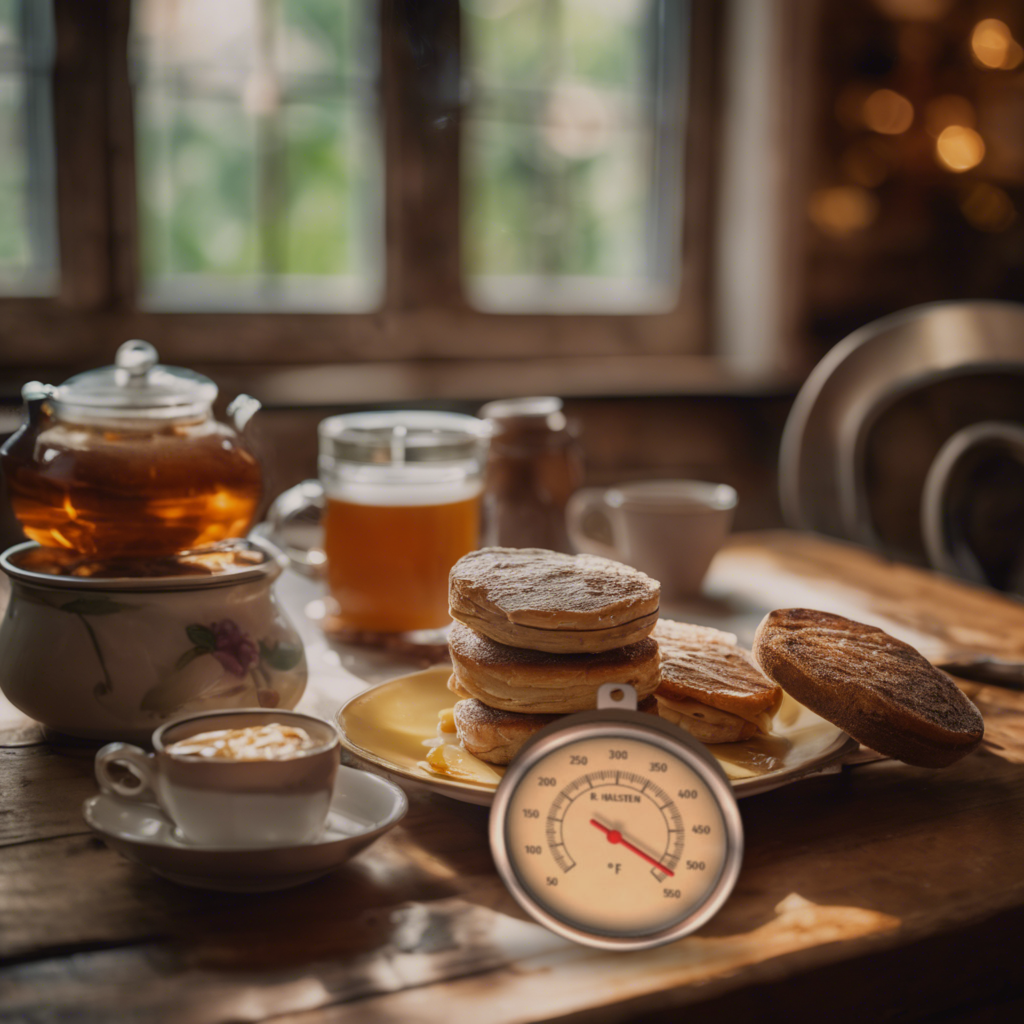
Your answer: {"value": 525, "unit": "°F"}
